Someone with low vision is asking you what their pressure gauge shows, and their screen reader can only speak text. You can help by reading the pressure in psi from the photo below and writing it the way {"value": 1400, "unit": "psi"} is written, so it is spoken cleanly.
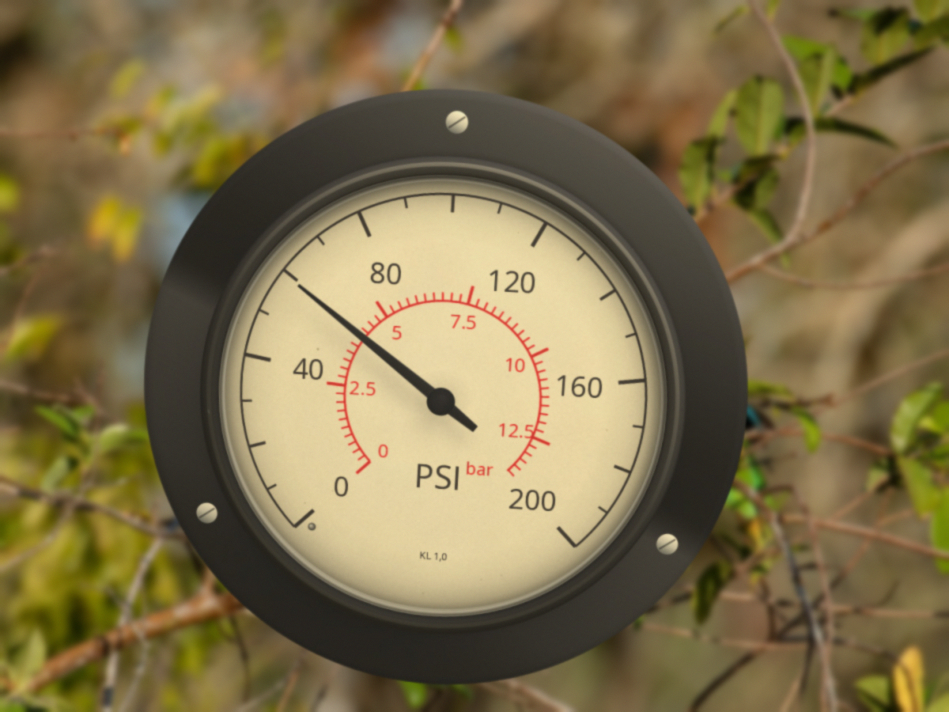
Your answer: {"value": 60, "unit": "psi"}
